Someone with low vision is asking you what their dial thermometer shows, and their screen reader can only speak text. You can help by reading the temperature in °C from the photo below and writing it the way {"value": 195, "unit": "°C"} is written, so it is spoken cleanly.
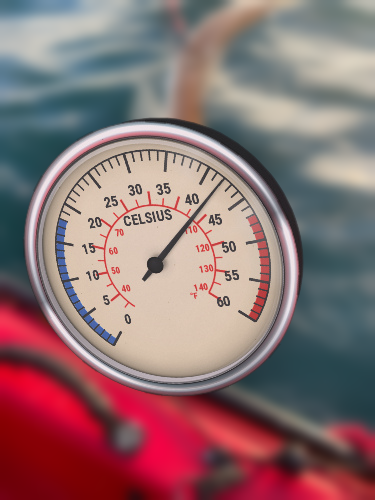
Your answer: {"value": 42, "unit": "°C"}
